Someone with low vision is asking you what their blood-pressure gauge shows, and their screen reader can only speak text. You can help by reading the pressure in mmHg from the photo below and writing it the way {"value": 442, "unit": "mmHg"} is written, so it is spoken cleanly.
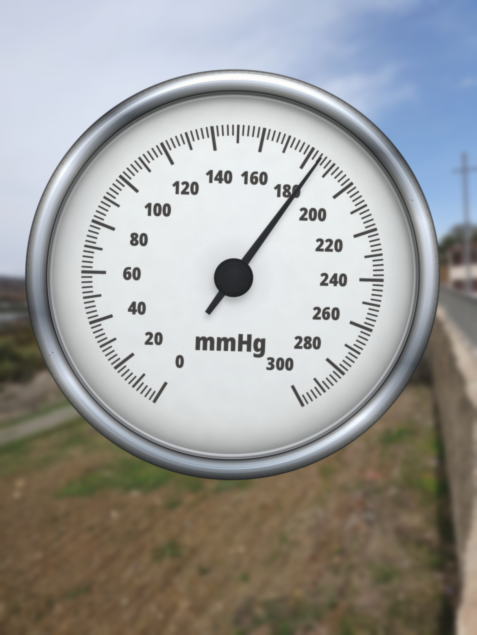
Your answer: {"value": 184, "unit": "mmHg"}
